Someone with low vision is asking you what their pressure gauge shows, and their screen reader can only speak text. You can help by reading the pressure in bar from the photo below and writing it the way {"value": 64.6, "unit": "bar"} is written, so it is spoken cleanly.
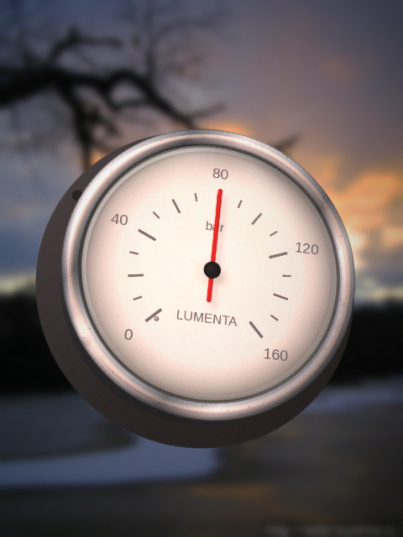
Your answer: {"value": 80, "unit": "bar"}
